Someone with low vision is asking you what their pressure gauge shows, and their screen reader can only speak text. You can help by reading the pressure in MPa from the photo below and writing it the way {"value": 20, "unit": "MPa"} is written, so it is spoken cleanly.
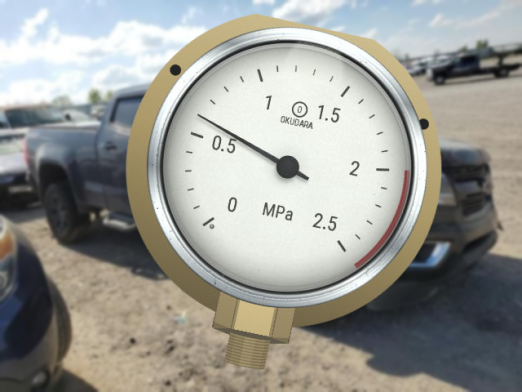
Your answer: {"value": 0.6, "unit": "MPa"}
